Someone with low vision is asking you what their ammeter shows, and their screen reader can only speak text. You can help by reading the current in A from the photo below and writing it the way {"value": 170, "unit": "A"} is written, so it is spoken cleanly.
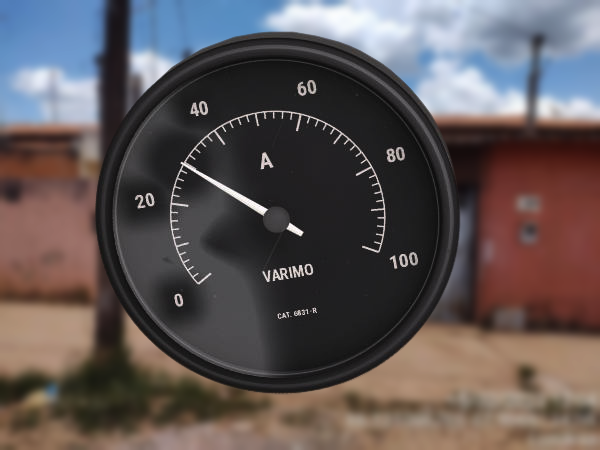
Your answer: {"value": 30, "unit": "A"}
